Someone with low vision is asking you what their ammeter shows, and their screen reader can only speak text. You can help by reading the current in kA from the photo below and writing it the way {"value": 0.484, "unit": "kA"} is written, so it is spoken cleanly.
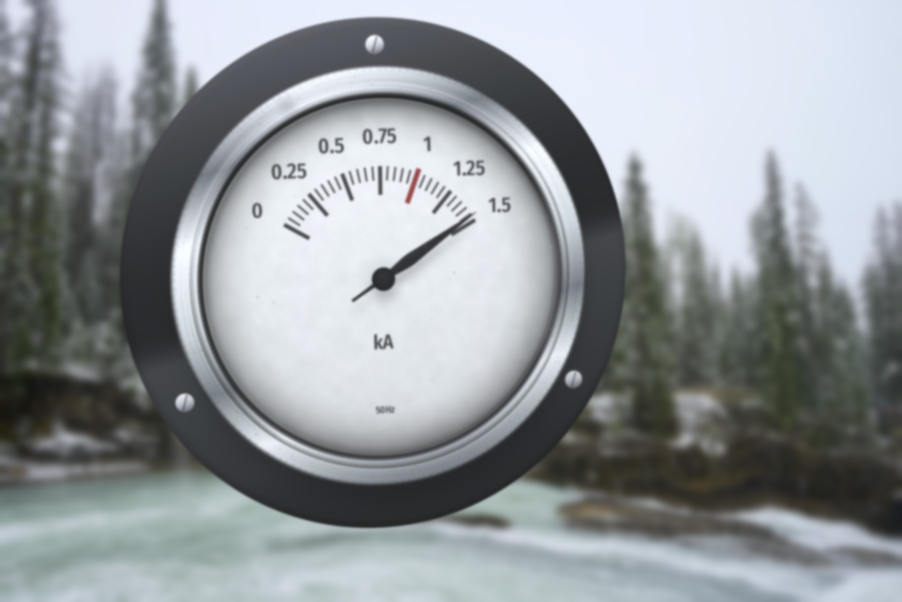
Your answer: {"value": 1.45, "unit": "kA"}
